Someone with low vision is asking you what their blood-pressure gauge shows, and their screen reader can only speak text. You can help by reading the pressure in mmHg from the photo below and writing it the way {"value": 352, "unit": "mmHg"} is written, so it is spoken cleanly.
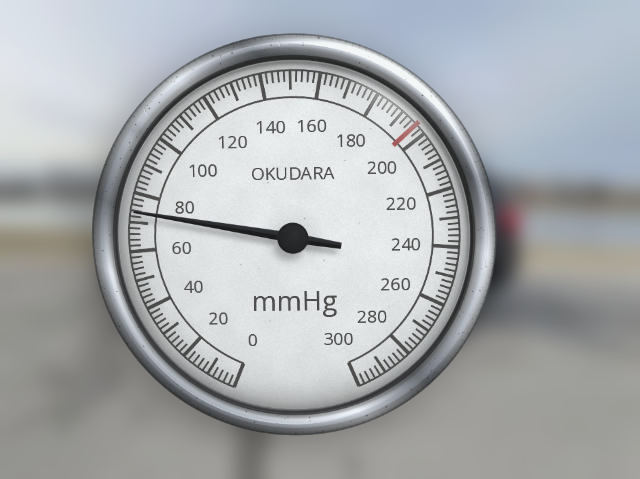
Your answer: {"value": 74, "unit": "mmHg"}
